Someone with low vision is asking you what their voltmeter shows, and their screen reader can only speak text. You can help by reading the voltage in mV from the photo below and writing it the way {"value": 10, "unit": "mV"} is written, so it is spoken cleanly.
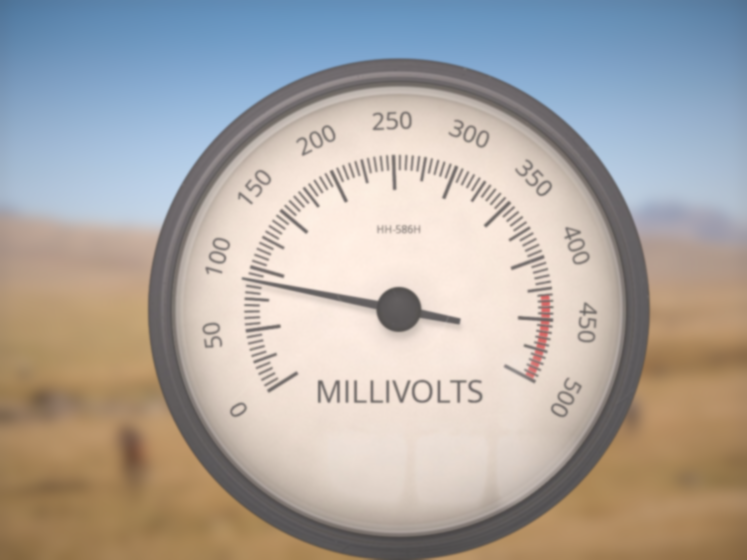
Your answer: {"value": 90, "unit": "mV"}
